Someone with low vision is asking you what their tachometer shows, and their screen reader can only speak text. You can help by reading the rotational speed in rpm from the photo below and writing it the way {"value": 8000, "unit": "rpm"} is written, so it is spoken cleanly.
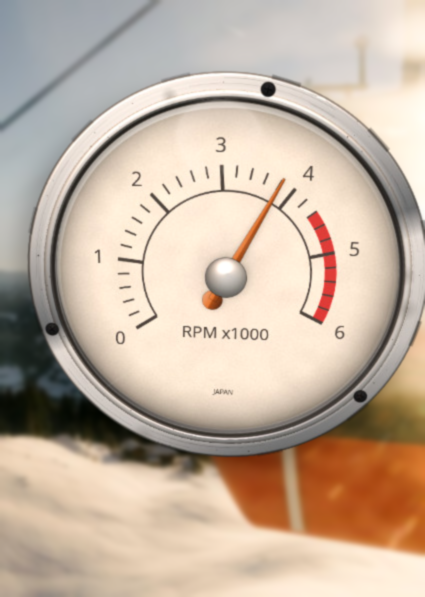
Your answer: {"value": 3800, "unit": "rpm"}
